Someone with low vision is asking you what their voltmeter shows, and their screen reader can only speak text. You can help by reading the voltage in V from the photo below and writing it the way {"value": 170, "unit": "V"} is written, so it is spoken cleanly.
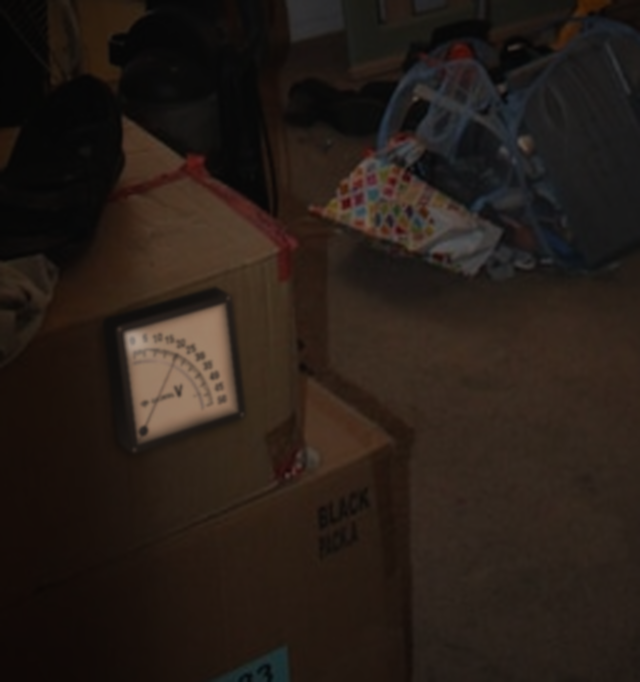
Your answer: {"value": 20, "unit": "V"}
